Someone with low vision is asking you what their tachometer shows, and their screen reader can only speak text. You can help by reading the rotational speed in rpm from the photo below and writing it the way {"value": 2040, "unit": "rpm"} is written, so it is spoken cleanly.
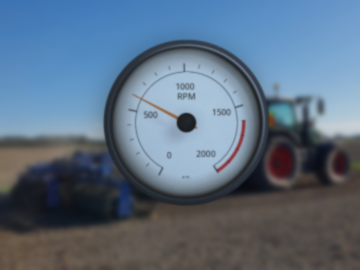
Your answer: {"value": 600, "unit": "rpm"}
